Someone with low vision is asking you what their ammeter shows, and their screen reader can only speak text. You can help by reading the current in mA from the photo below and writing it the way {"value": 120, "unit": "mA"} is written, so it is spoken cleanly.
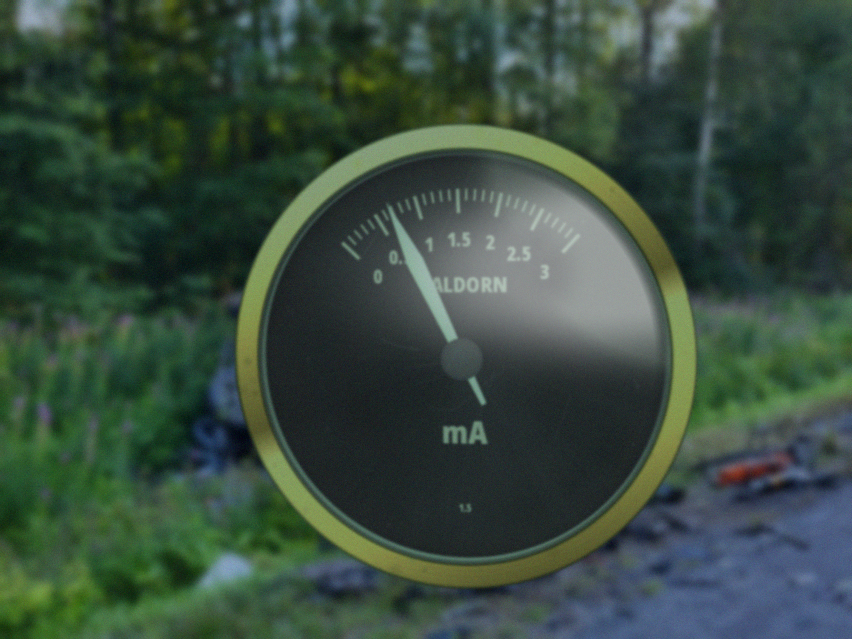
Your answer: {"value": 0.7, "unit": "mA"}
